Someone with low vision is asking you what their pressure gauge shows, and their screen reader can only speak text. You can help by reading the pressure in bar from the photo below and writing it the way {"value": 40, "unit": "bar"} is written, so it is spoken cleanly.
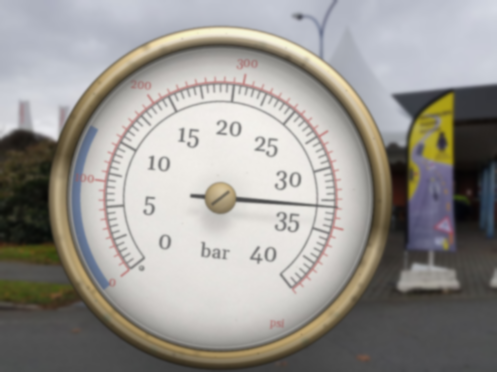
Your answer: {"value": 33, "unit": "bar"}
